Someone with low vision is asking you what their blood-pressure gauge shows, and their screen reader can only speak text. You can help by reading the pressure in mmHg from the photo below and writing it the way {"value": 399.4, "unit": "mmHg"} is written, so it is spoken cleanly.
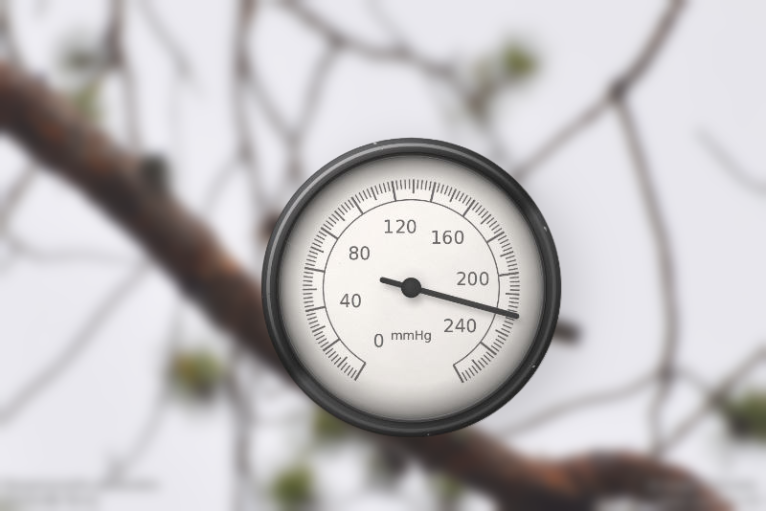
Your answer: {"value": 220, "unit": "mmHg"}
